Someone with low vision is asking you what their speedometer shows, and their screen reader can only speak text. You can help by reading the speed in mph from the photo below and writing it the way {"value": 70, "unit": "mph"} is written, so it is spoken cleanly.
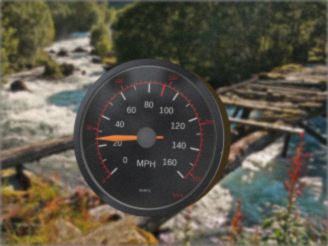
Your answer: {"value": 25, "unit": "mph"}
